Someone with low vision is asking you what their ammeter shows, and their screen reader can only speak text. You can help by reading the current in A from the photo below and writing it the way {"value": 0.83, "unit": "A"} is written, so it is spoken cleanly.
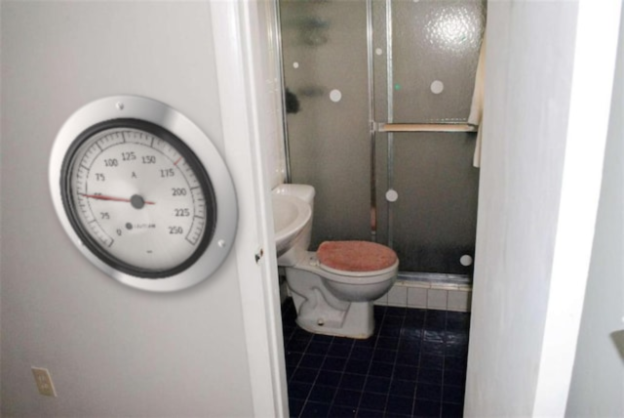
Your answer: {"value": 50, "unit": "A"}
